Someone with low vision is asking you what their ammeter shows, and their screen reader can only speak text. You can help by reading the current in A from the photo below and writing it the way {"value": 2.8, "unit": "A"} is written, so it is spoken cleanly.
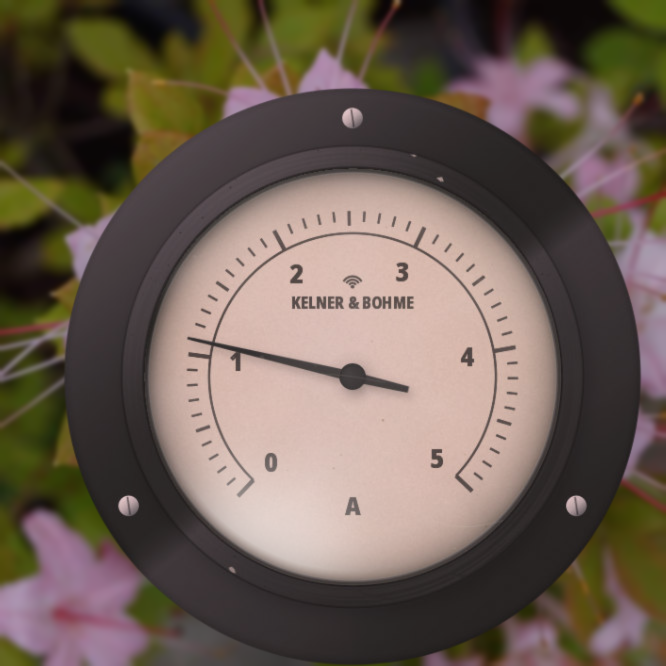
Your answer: {"value": 1.1, "unit": "A"}
